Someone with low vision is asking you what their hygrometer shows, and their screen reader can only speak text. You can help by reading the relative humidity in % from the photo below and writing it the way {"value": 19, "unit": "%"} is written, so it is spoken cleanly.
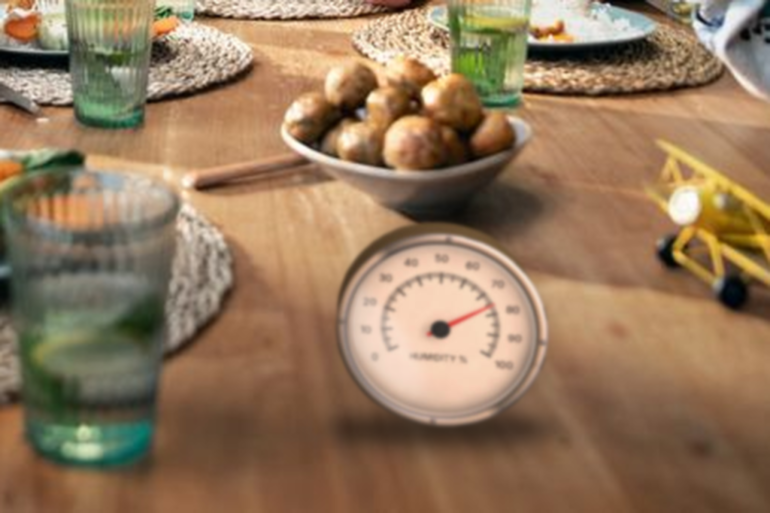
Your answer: {"value": 75, "unit": "%"}
